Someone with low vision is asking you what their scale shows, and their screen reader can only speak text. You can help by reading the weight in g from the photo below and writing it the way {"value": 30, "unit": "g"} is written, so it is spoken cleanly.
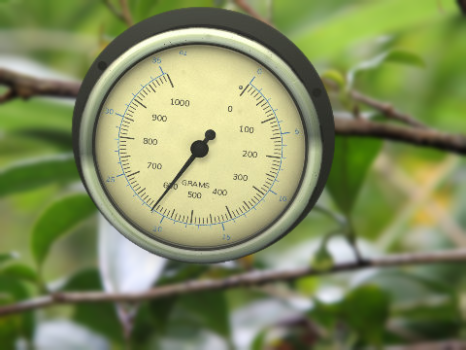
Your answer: {"value": 600, "unit": "g"}
